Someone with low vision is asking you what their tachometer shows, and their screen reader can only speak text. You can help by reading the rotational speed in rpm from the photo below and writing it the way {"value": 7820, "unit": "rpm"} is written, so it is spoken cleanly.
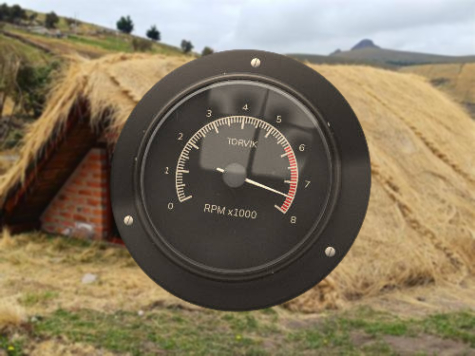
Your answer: {"value": 7500, "unit": "rpm"}
